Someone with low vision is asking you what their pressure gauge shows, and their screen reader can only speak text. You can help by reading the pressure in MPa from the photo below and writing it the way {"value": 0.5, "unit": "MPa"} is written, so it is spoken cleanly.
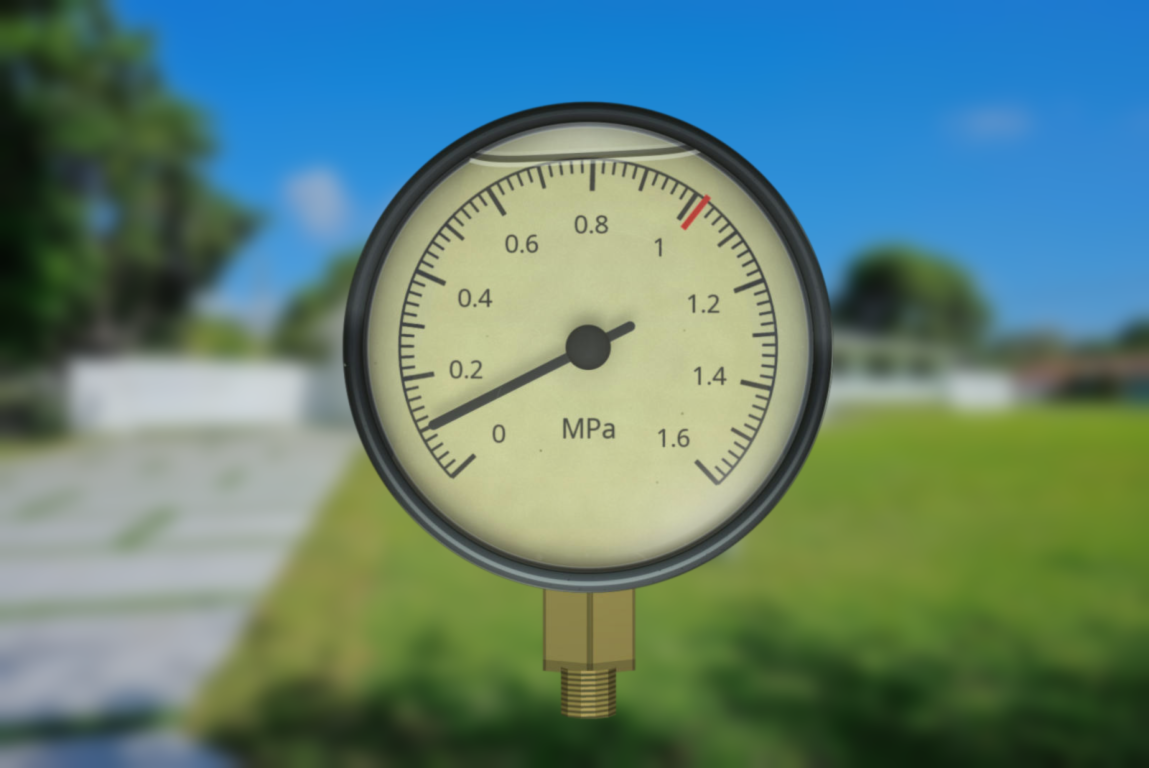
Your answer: {"value": 0.1, "unit": "MPa"}
